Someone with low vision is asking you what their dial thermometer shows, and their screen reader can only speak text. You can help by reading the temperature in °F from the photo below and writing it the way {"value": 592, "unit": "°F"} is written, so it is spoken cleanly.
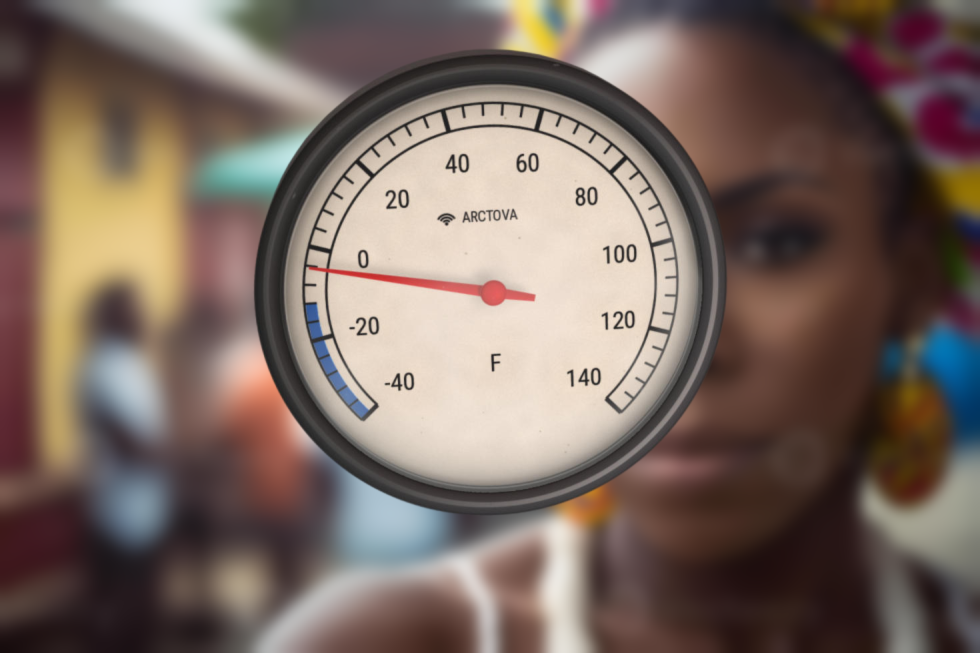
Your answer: {"value": -4, "unit": "°F"}
